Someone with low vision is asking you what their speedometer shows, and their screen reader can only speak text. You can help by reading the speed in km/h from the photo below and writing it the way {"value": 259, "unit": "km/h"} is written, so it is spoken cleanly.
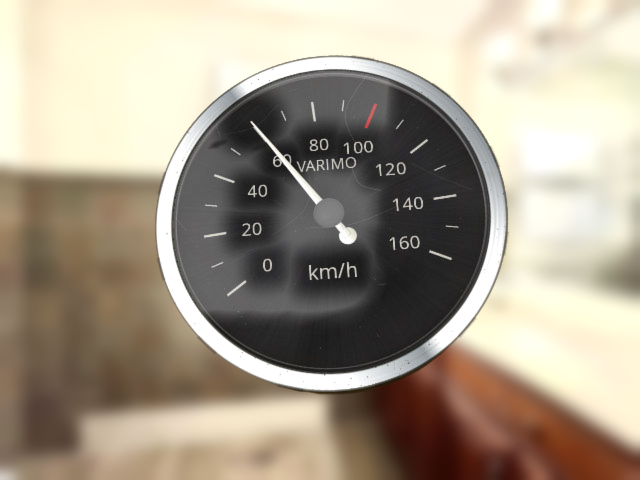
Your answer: {"value": 60, "unit": "km/h"}
